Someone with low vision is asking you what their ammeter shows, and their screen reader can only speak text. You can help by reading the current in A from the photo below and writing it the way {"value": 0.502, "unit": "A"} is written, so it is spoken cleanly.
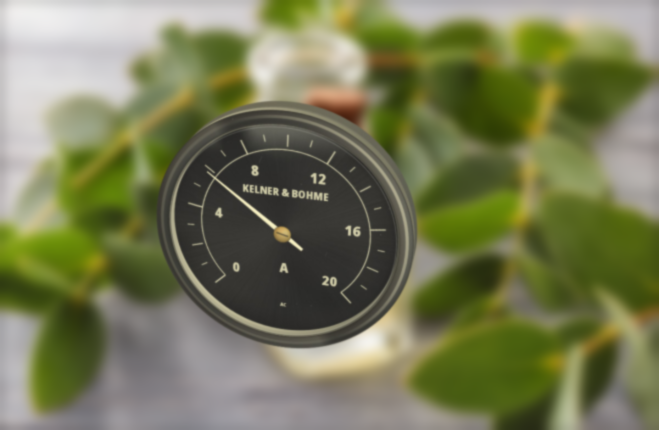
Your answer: {"value": 6, "unit": "A"}
